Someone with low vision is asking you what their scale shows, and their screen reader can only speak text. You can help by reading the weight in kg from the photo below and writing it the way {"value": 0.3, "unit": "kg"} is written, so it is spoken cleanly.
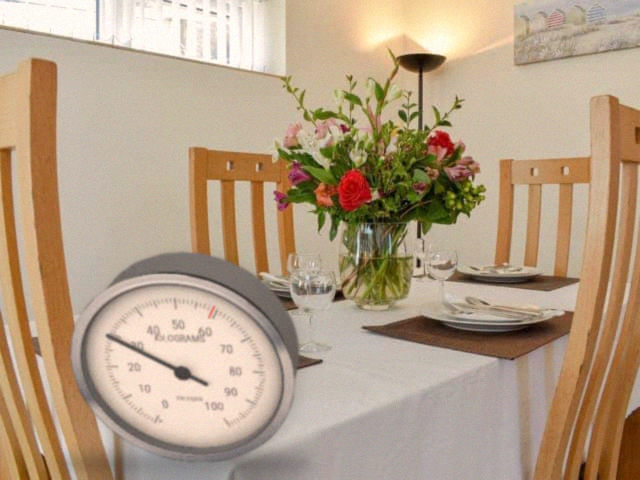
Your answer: {"value": 30, "unit": "kg"}
